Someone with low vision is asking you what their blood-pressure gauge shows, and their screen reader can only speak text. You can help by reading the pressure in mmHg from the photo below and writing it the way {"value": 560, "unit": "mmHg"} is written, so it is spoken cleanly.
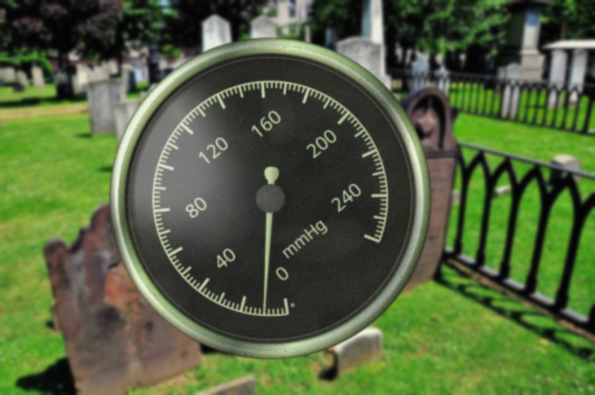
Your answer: {"value": 10, "unit": "mmHg"}
